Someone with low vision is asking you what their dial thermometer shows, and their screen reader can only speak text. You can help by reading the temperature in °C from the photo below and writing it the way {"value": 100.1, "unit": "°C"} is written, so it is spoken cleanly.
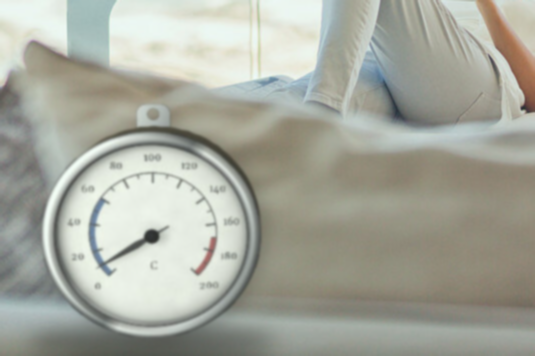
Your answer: {"value": 10, "unit": "°C"}
